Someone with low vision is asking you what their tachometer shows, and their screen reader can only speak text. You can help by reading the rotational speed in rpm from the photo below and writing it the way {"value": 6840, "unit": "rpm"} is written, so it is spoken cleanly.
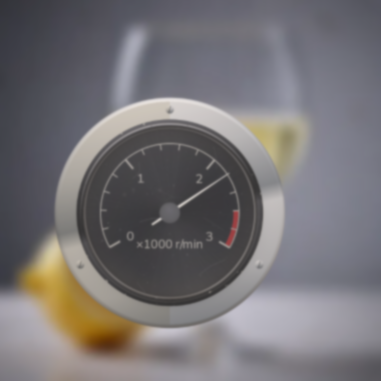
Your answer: {"value": 2200, "unit": "rpm"}
